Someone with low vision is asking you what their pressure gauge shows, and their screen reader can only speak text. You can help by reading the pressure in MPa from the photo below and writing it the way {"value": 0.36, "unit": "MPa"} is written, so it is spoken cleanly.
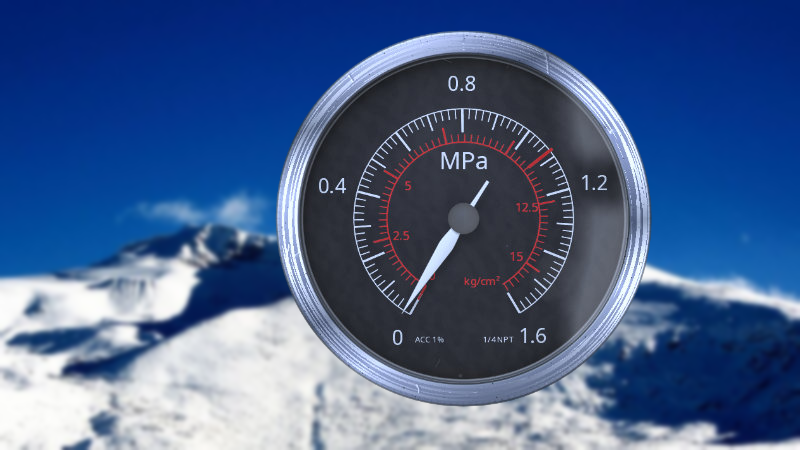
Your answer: {"value": 0.02, "unit": "MPa"}
